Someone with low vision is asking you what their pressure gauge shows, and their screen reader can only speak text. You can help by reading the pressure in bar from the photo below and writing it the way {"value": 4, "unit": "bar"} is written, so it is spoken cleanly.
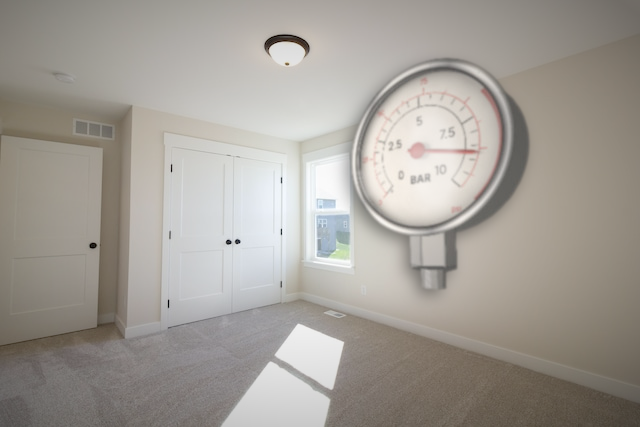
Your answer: {"value": 8.75, "unit": "bar"}
